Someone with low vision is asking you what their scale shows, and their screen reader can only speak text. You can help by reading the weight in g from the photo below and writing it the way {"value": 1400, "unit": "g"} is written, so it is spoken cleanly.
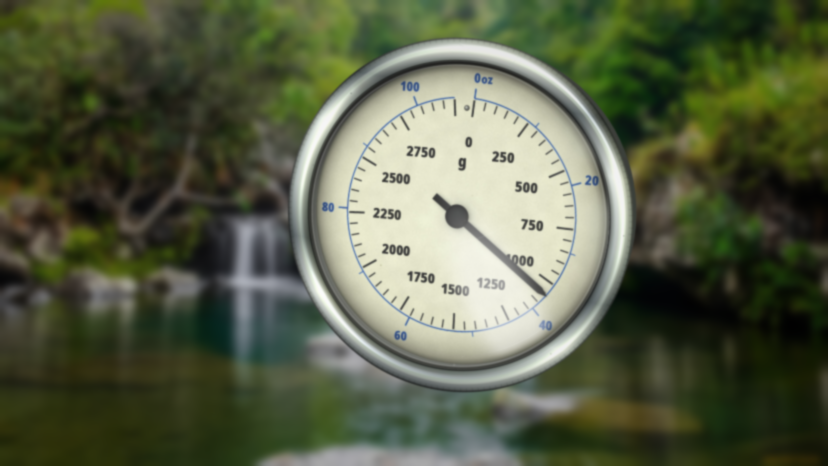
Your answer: {"value": 1050, "unit": "g"}
